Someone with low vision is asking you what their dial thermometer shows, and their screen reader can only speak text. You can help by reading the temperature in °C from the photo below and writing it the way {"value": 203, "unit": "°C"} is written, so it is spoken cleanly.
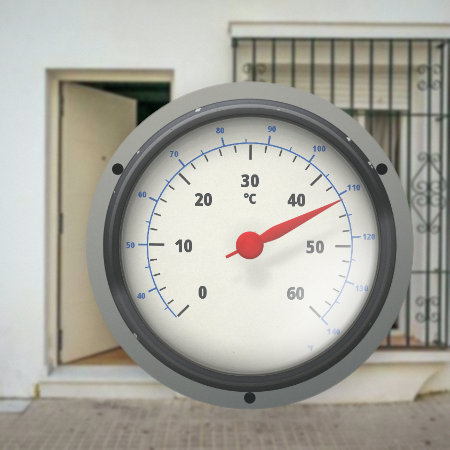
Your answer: {"value": 44, "unit": "°C"}
